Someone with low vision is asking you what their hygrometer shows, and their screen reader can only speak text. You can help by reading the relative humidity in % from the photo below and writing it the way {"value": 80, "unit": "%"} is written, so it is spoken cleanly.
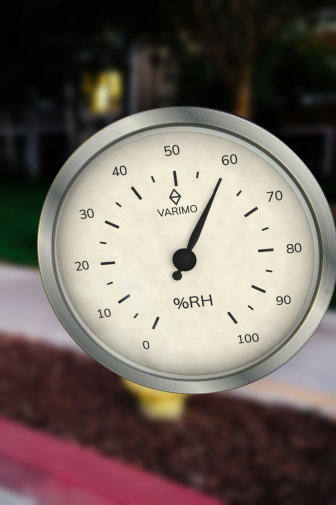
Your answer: {"value": 60, "unit": "%"}
